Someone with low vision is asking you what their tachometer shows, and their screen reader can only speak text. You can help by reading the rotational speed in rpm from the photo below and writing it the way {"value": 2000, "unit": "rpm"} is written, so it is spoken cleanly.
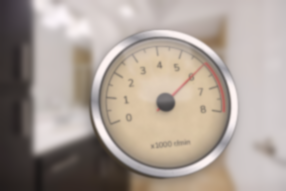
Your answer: {"value": 6000, "unit": "rpm"}
